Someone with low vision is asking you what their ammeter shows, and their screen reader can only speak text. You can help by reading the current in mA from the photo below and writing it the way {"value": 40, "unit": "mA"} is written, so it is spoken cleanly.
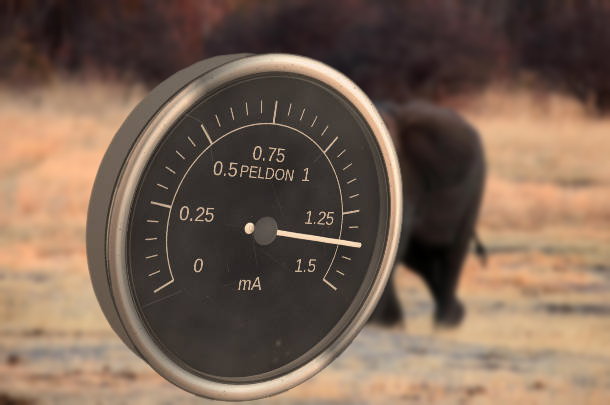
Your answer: {"value": 1.35, "unit": "mA"}
